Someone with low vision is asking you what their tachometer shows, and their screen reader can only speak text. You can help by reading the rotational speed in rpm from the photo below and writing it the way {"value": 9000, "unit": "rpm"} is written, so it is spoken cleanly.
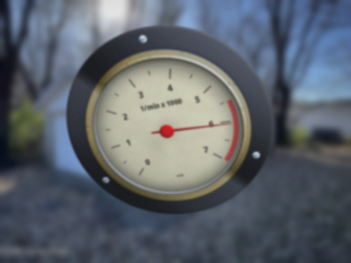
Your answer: {"value": 6000, "unit": "rpm"}
